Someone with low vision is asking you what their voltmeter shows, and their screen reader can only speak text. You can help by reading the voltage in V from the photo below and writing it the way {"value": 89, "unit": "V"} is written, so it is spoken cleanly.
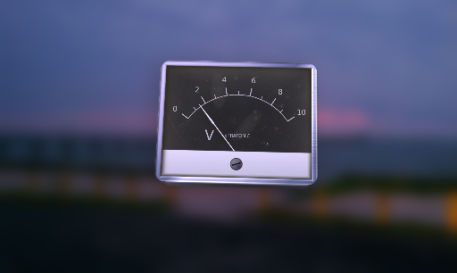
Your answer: {"value": 1.5, "unit": "V"}
